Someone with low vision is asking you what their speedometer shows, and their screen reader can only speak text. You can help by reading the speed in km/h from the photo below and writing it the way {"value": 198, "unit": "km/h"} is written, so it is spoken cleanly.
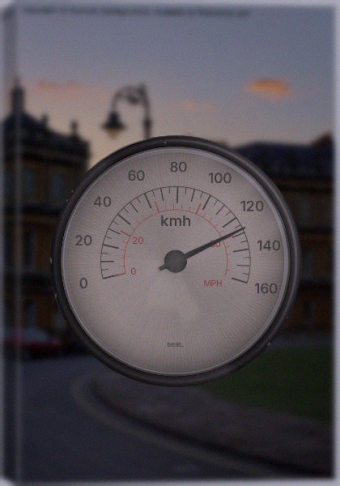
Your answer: {"value": 127.5, "unit": "km/h"}
